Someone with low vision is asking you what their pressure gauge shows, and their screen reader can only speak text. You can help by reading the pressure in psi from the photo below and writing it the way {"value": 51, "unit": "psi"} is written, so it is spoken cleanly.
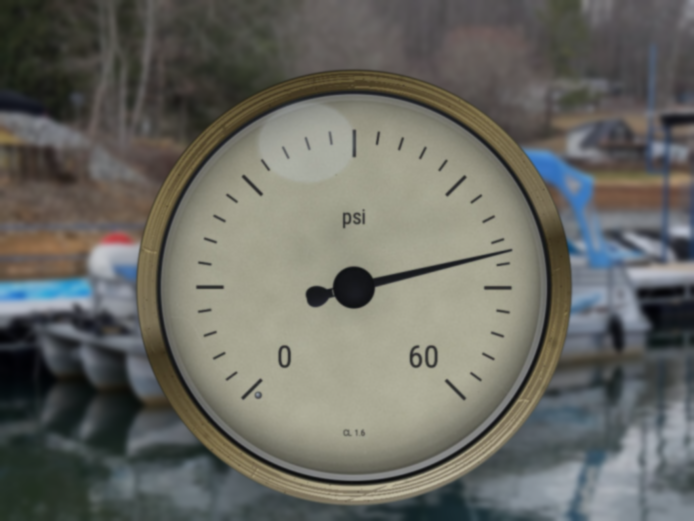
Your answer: {"value": 47, "unit": "psi"}
